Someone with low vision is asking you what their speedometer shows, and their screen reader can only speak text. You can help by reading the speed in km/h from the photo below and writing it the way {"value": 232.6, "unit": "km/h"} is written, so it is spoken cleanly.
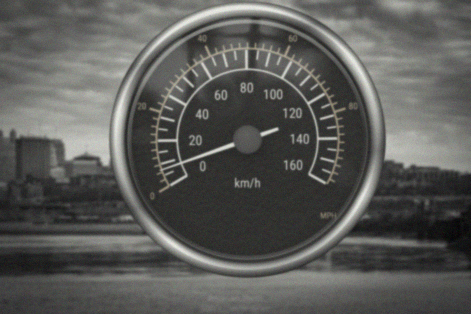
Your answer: {"value": 7.5, "unit": "km/h"}
